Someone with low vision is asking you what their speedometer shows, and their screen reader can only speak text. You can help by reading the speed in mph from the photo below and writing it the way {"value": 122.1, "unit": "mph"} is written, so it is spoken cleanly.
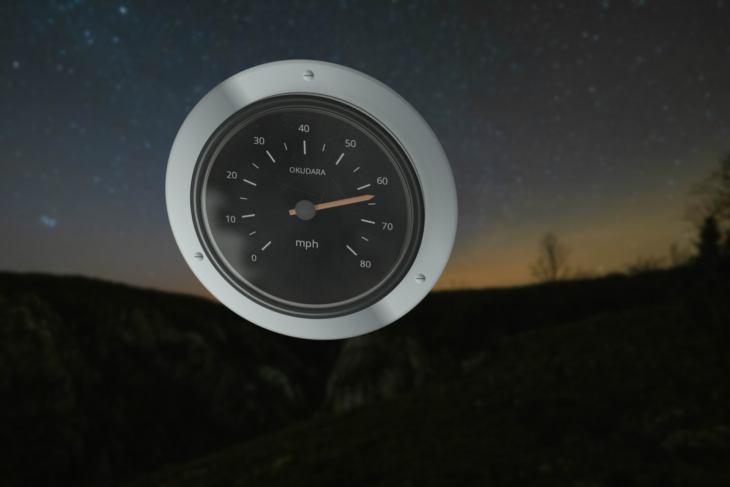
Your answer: {"value": 62.5, "unit": "mph"}
